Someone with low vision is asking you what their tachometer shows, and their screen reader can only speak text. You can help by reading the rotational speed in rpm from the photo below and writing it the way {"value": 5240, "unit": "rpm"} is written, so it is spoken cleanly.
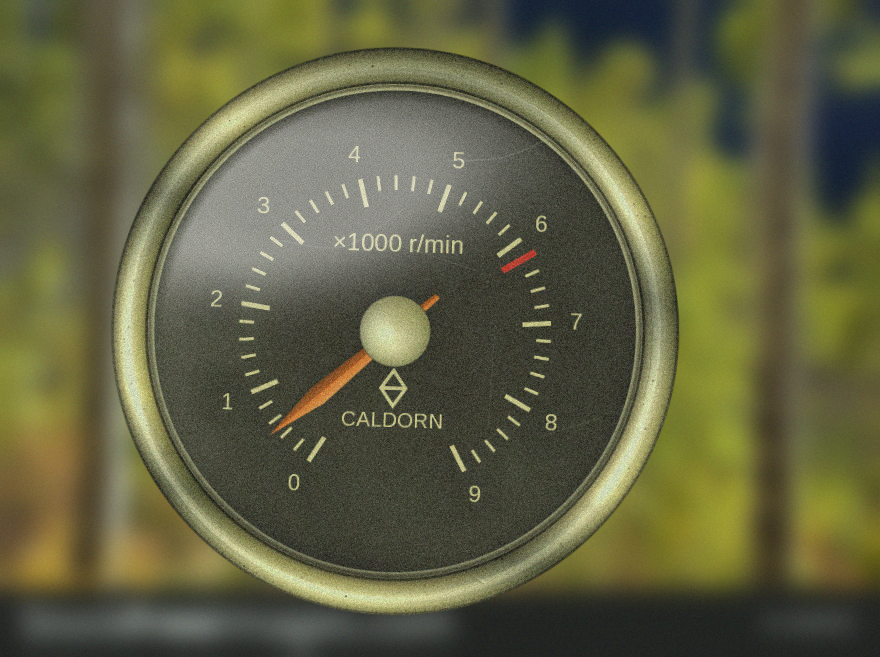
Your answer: {"value": 500, "unit": "rpm"}
